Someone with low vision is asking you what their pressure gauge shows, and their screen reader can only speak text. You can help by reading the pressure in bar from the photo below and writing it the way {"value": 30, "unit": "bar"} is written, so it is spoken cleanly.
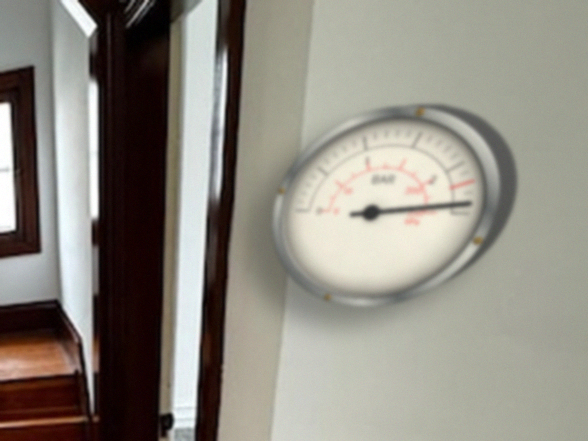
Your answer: {"value": 2.4, "unit": "bar"}
